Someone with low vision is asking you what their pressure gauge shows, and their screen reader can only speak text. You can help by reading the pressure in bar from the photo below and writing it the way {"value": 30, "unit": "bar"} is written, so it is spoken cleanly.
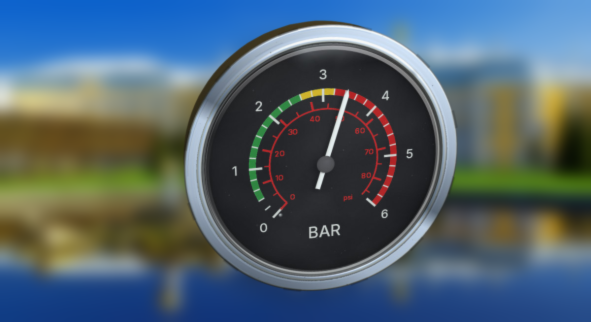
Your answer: {"value": 3.4, "unit": "bar"}
